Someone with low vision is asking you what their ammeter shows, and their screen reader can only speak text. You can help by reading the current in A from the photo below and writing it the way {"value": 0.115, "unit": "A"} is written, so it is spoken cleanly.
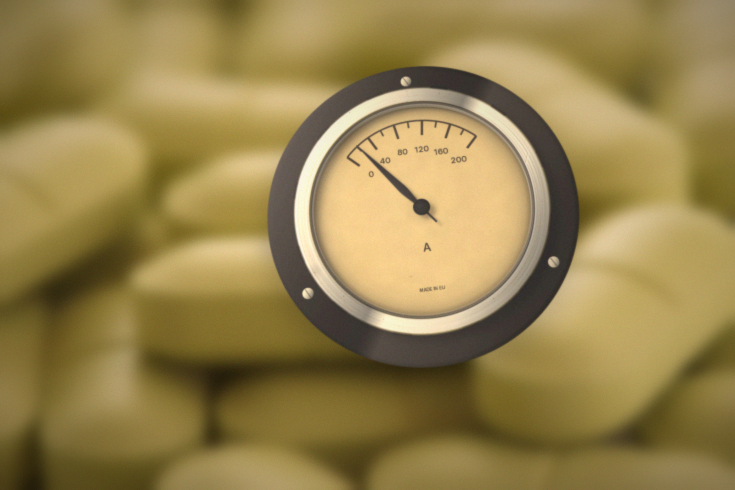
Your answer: {"value": 20, "unit": "A"}
